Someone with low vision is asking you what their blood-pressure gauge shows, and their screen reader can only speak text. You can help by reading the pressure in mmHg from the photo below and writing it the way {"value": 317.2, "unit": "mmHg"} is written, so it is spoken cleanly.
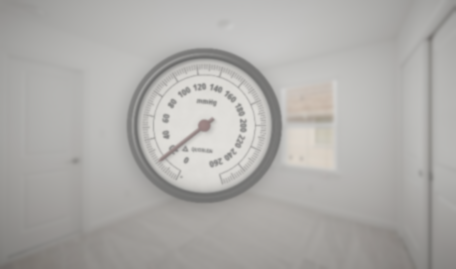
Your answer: {"value": 20, "unit": "mmHg"}
